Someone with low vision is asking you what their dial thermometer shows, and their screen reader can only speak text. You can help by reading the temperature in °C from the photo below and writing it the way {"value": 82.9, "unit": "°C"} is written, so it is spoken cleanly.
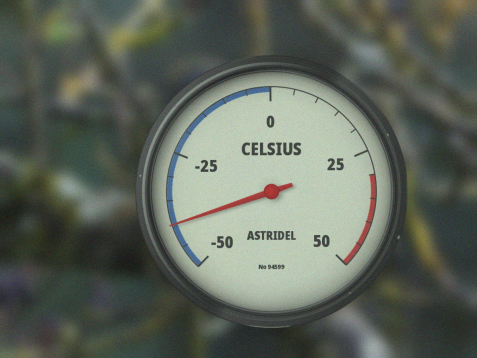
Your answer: {"value": -40, "unit": "°C"}
